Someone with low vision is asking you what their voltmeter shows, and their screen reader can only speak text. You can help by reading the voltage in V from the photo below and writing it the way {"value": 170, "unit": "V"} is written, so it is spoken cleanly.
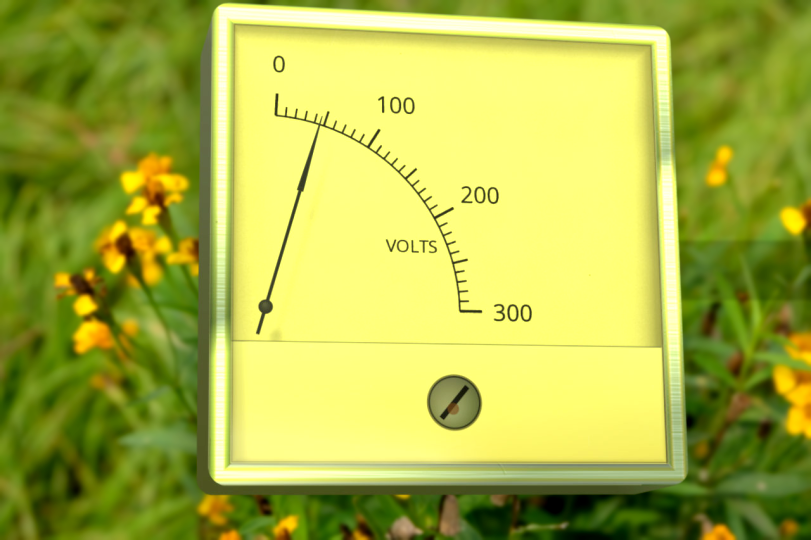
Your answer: {"value": 45, "unit": "V"}
